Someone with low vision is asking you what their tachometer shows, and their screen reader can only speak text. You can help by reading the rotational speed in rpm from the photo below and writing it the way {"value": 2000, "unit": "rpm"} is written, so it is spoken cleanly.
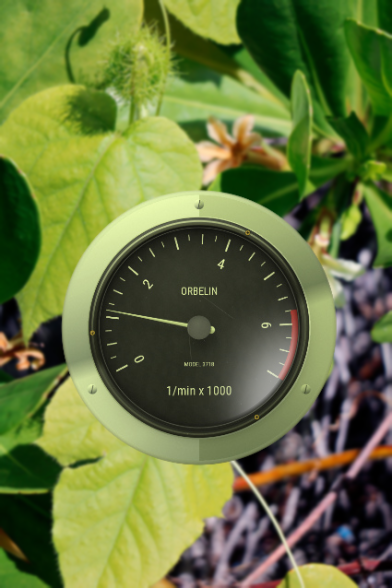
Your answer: {"value": 1125, "unit": "rpm"}
